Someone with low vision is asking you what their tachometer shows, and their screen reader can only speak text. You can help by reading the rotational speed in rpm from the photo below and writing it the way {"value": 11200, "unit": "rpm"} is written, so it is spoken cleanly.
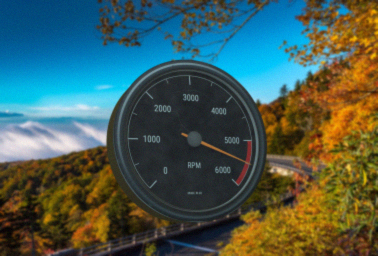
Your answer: {"value": 5500, "unit": "rpm"}
